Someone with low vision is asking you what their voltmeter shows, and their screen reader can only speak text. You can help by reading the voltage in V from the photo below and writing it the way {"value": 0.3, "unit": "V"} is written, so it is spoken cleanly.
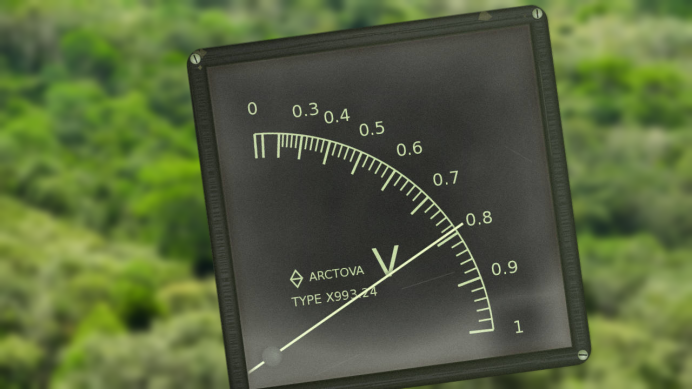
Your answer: {"value": 0.79, "unit": "V"}
